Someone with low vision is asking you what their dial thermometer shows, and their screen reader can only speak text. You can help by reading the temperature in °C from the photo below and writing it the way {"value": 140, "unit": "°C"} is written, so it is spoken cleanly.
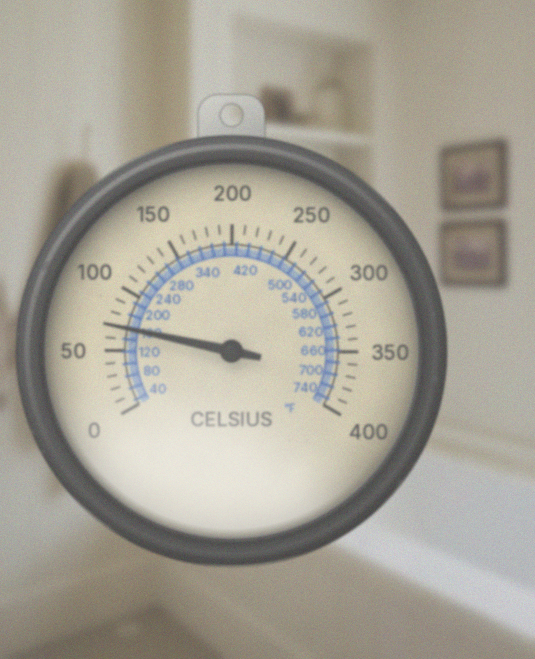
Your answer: {"value": 70, "unit": "°C"}
